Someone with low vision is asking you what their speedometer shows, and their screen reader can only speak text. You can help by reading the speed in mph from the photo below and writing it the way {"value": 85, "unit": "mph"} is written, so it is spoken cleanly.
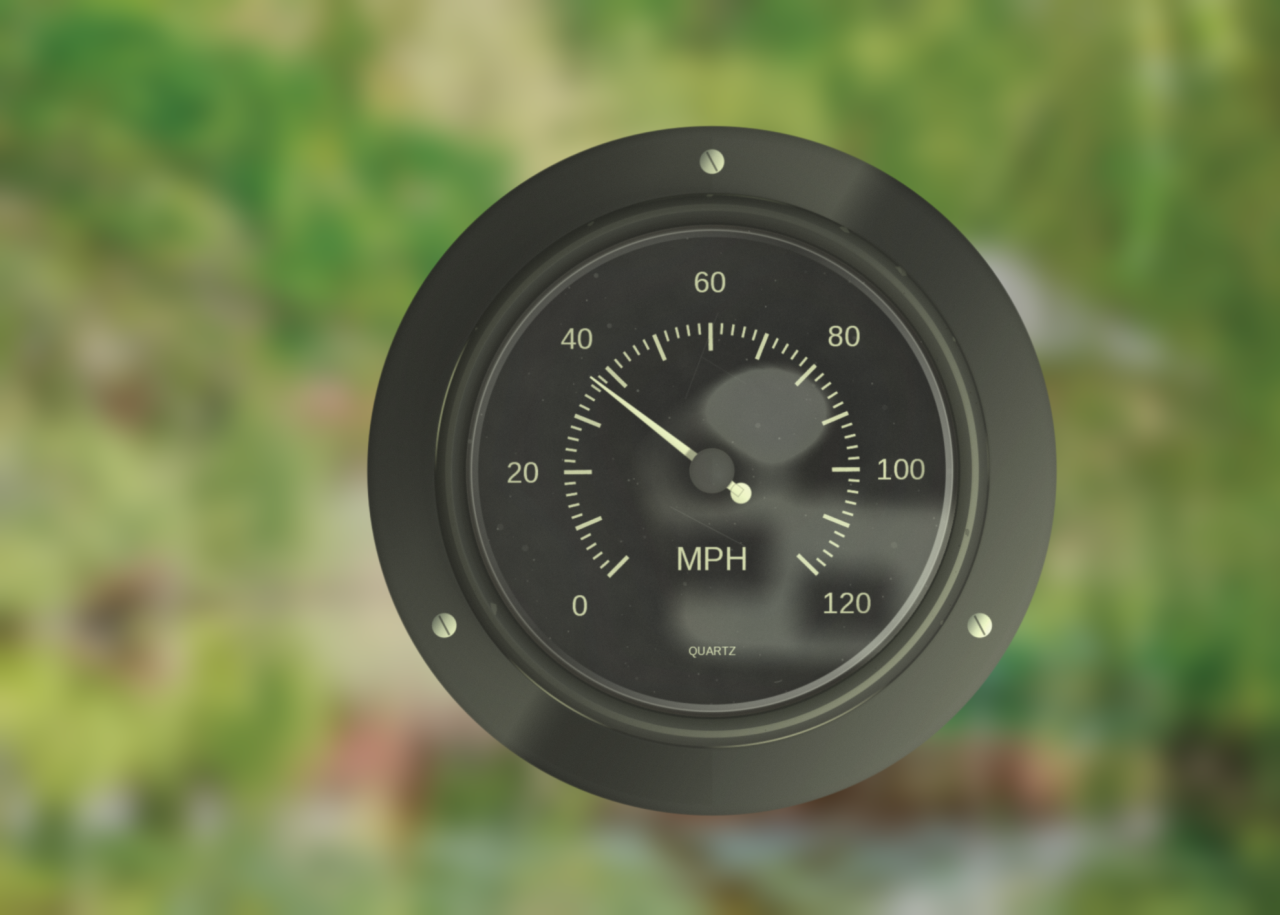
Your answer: {"value": 37, "unit": "mph"}
